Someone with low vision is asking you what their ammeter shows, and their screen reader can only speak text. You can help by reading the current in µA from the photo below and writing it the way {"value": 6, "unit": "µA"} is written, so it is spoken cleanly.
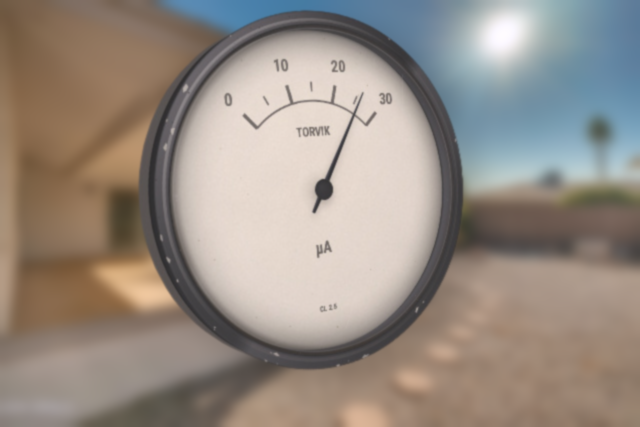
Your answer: {"value": 25, "unit": "µA"}
